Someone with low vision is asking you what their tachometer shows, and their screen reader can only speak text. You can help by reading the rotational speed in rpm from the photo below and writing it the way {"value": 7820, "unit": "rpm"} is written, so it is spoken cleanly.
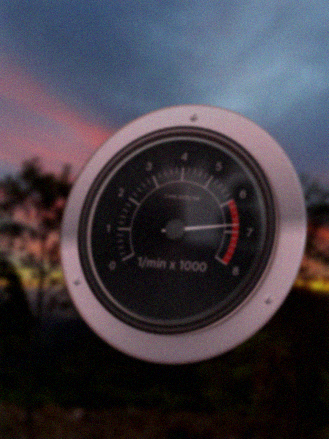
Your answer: {"value": 6800, "unit": "rpm"}
